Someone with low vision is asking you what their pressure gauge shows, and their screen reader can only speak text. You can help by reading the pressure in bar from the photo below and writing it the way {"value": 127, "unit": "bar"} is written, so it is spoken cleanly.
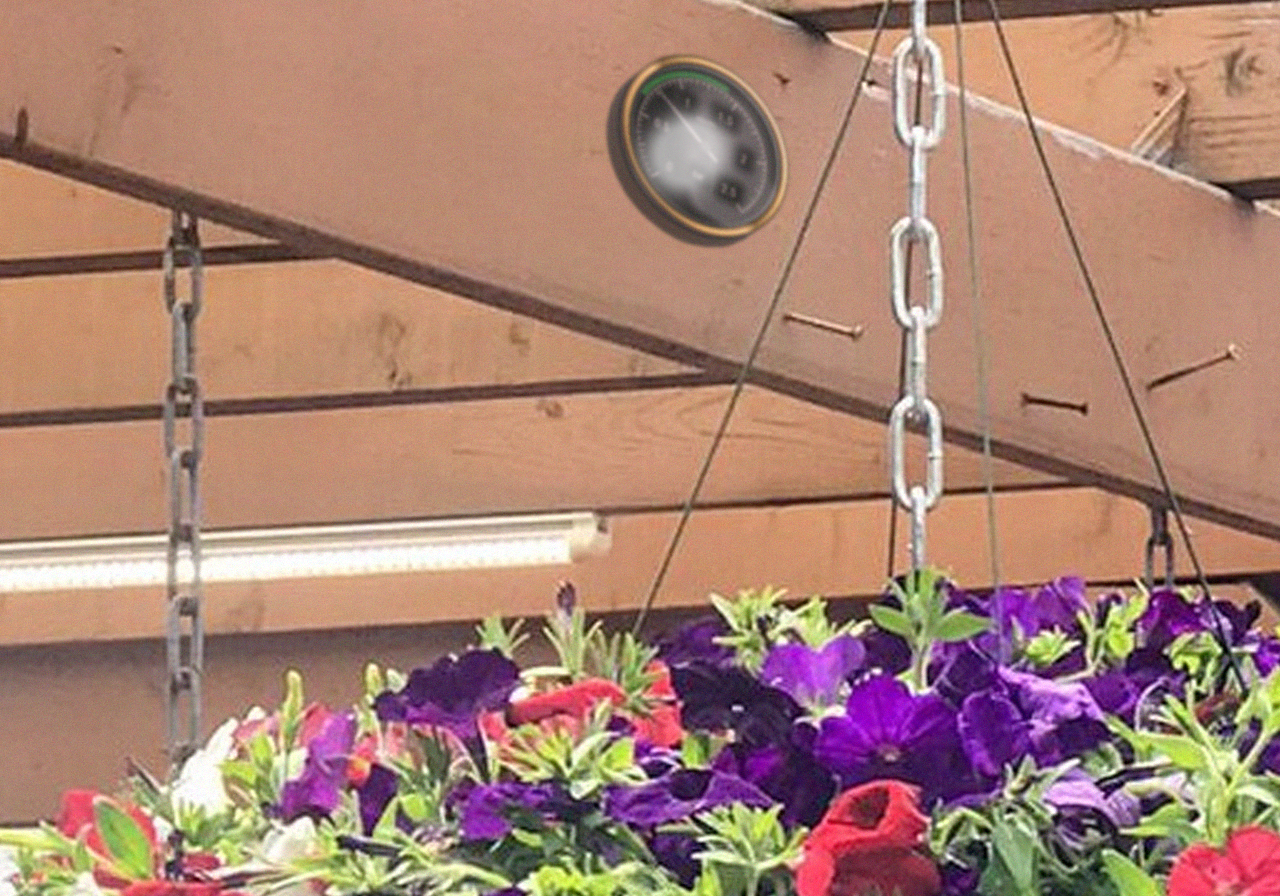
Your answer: {"value": 0.75, "unit": "bar"}
